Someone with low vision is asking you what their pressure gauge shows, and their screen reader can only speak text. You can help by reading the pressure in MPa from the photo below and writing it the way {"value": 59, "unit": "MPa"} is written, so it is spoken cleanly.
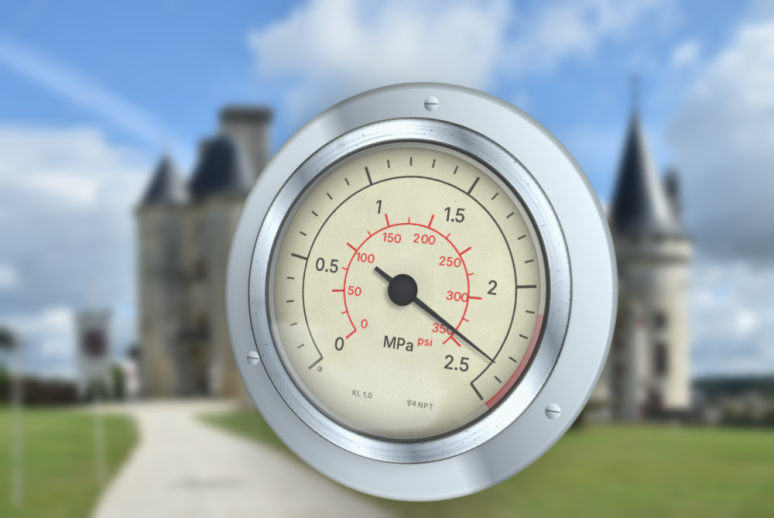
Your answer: {"value": 2.35, "unit": "MPa"}
